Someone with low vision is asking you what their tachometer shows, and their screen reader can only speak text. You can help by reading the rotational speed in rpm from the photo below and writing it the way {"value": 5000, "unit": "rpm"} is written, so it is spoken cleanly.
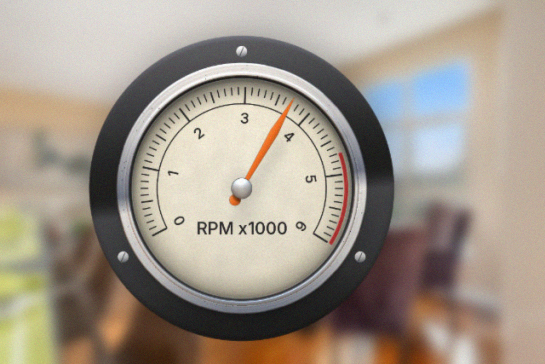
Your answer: {"value": 3700, "unit": "rpm"}
